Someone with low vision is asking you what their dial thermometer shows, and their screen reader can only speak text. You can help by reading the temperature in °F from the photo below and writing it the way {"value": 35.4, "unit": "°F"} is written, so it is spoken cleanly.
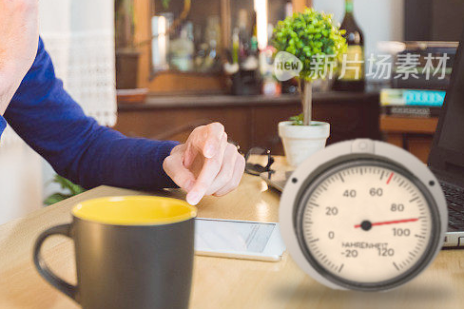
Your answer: {"value": 90, "unit": "°F"}
